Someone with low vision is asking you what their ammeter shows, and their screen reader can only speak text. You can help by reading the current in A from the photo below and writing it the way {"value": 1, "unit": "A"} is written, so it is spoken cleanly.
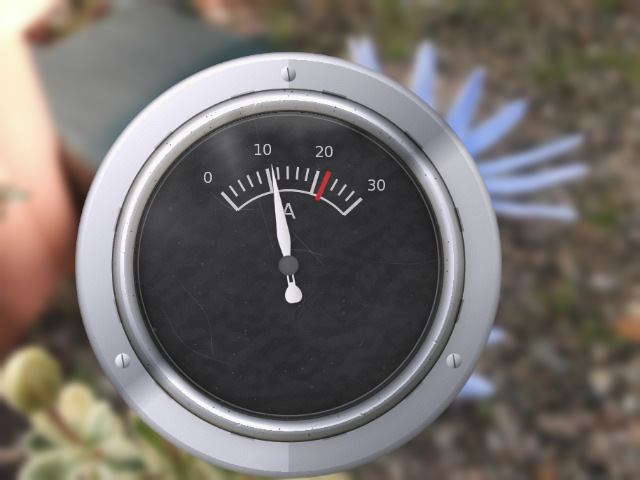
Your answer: {"value": 11, "unit": "A"}
